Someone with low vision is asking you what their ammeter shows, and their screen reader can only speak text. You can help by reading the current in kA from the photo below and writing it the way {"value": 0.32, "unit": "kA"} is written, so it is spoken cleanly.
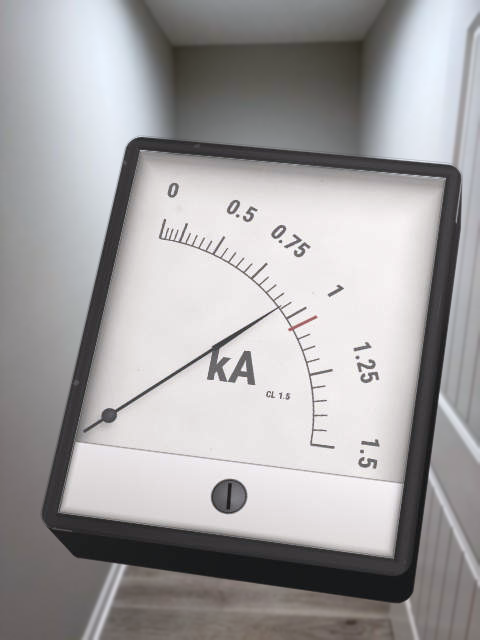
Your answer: {"value": 0.95, "unit": "kA"}
